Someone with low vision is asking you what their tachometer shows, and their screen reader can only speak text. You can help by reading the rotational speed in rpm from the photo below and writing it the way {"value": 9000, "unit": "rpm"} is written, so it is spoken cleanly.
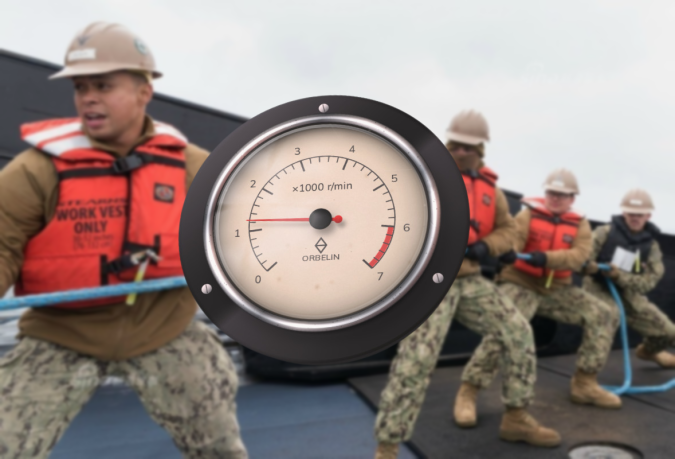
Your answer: {"value": 1200, "unit": "rpm"}
